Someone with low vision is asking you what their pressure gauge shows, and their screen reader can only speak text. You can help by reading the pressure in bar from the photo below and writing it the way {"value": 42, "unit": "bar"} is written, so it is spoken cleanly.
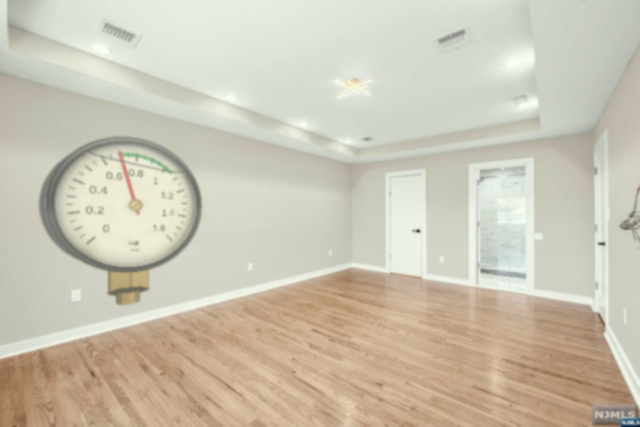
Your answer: {"value": 0.7, "unit": "bar"}
